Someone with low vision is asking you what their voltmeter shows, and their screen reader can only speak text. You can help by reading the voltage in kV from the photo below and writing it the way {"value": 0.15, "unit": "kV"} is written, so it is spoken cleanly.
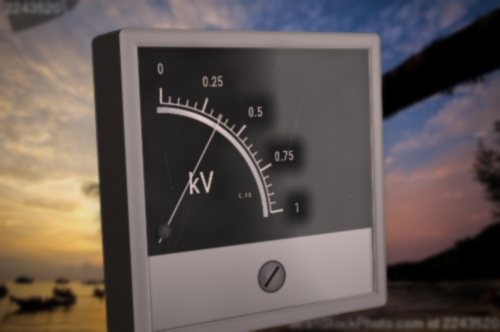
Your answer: {"value": 0.35, "unit": "kV"}
